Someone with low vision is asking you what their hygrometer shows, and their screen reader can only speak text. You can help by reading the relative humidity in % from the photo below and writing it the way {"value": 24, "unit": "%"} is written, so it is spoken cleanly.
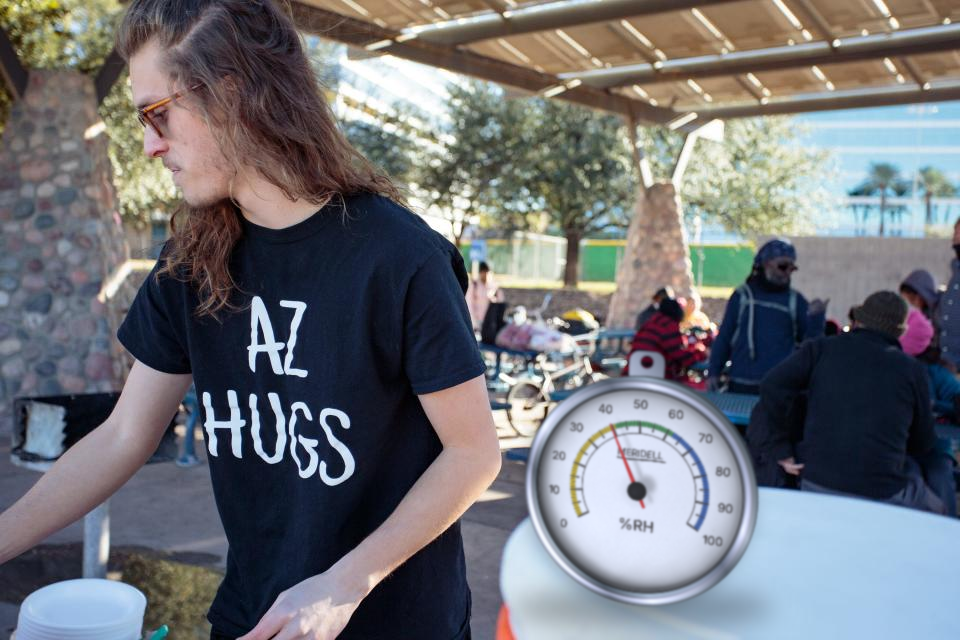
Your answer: {"value": 40, "unit": "%"}
